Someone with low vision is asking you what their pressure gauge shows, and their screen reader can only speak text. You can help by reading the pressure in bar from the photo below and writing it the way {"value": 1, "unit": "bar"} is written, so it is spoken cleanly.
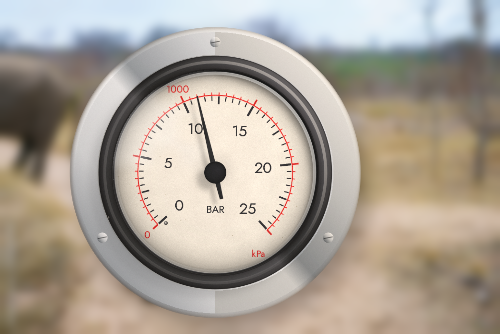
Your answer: {"value": 11, "unit": "bar"}
